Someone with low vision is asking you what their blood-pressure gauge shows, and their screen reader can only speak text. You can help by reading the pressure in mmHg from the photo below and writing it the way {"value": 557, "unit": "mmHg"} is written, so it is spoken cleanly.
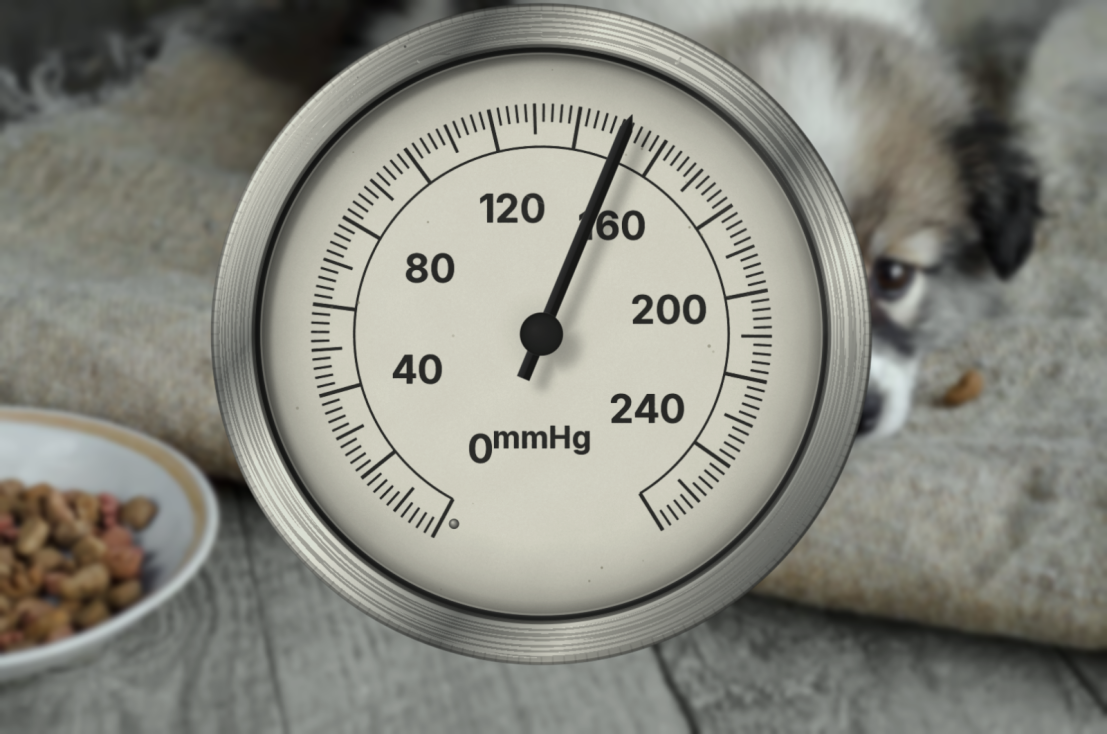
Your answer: {"value": 151, "unit": "mmHg"}
